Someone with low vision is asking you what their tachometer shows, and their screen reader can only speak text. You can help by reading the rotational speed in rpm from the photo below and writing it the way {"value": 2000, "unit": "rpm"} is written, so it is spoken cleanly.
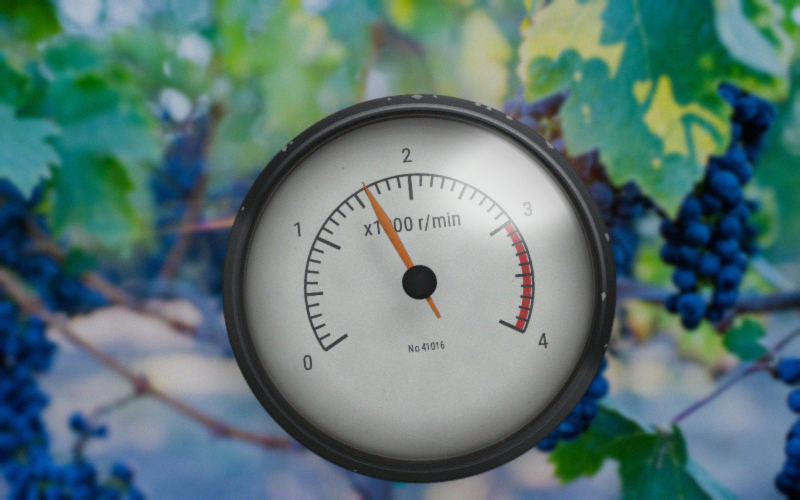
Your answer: {"value": 1600, "unit": "rpm"}
